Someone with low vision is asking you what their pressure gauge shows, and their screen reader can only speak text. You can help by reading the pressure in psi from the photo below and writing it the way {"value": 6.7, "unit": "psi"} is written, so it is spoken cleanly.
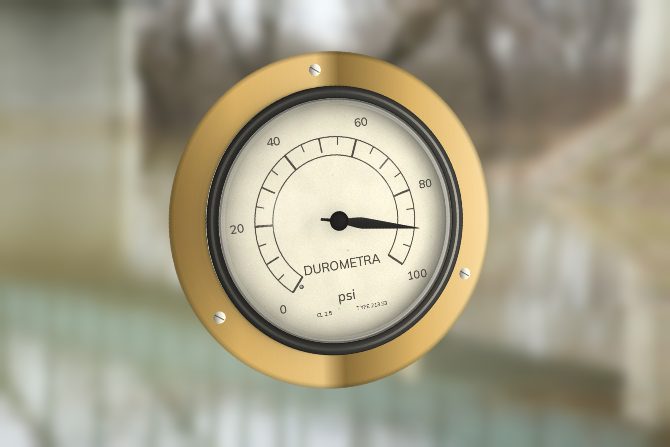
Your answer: {"value": 90, "unit": "psi"}
